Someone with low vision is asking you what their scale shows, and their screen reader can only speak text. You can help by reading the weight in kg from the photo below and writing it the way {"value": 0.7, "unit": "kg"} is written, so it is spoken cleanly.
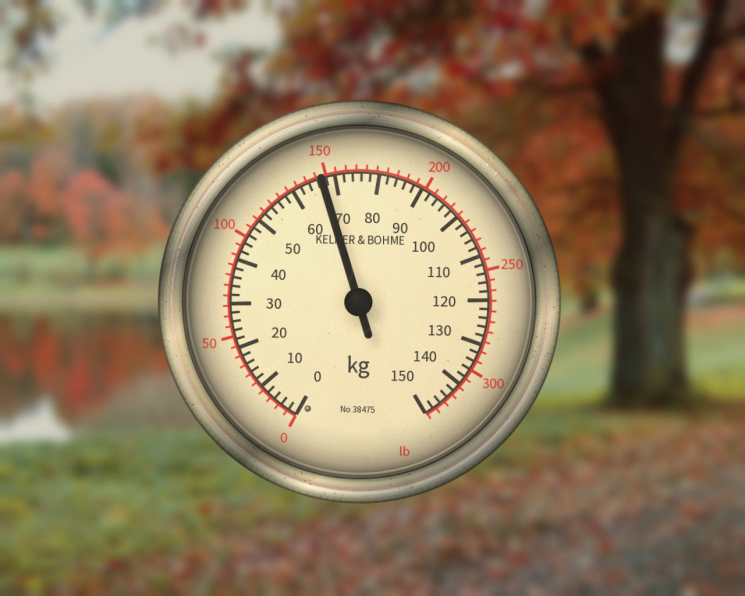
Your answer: {"value": 67, "unit": "kg"}
